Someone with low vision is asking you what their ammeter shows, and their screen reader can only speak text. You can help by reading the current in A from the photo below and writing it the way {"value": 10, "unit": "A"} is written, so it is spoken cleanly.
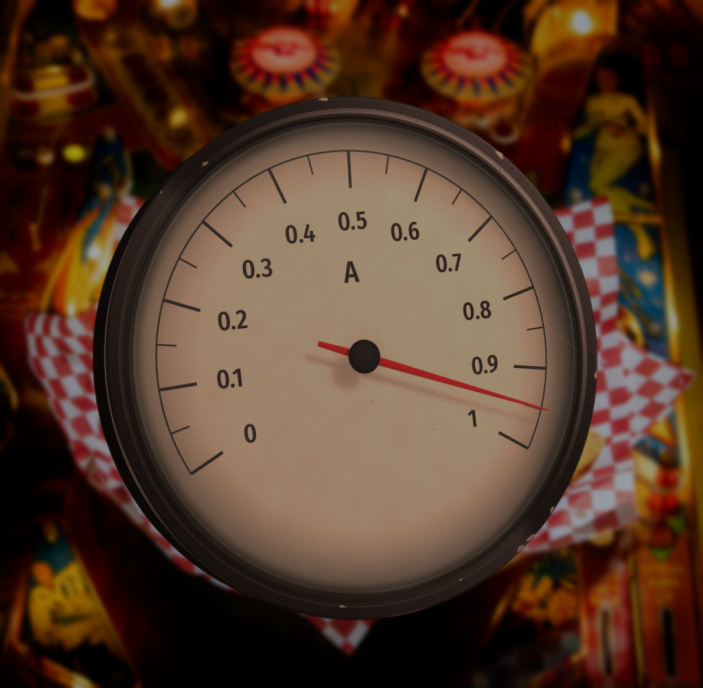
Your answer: {"value": 0.95, "unit": "A"}
